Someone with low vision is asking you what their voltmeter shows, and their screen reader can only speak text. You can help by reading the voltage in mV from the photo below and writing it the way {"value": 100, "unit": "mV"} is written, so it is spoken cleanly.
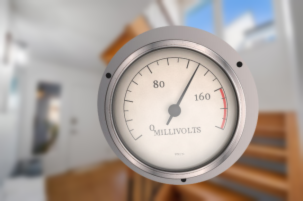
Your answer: {"value": 130, "unit": "mV"}
